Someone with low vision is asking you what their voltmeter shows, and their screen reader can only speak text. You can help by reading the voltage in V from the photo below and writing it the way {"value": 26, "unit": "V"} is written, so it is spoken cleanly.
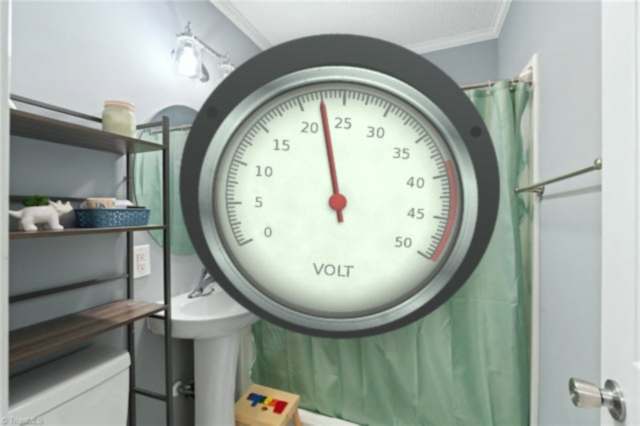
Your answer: {"value": 22.5, "unit": "V"}
